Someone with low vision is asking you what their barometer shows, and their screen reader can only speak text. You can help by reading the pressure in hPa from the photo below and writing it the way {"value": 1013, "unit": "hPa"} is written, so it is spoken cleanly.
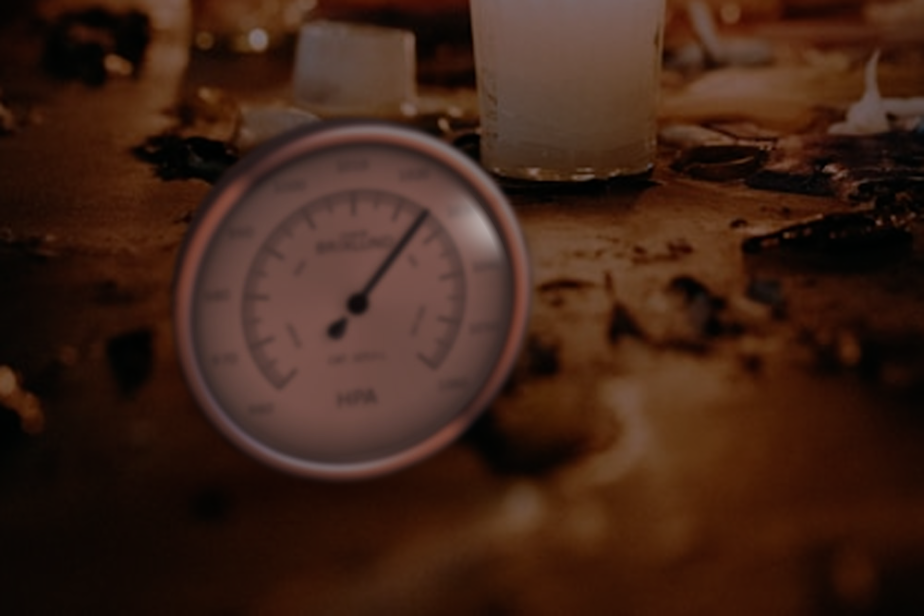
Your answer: {"value": 1025, "unit": "hPa"}
